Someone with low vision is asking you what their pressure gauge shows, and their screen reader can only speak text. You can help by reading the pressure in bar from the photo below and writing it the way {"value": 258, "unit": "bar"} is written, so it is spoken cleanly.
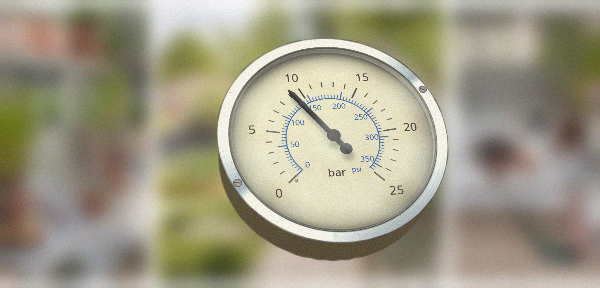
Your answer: {"value": 9, "unit": "bar"}
